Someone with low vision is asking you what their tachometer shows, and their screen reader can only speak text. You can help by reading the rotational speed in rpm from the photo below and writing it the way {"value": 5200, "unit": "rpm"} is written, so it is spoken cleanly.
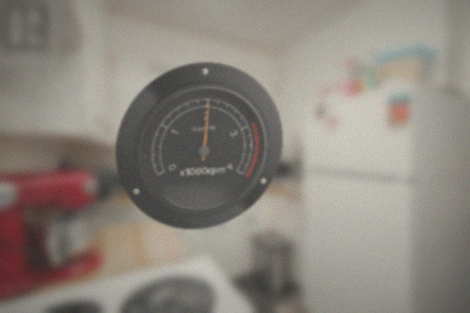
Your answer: {"value": 2000, "unit": "rpm"}
